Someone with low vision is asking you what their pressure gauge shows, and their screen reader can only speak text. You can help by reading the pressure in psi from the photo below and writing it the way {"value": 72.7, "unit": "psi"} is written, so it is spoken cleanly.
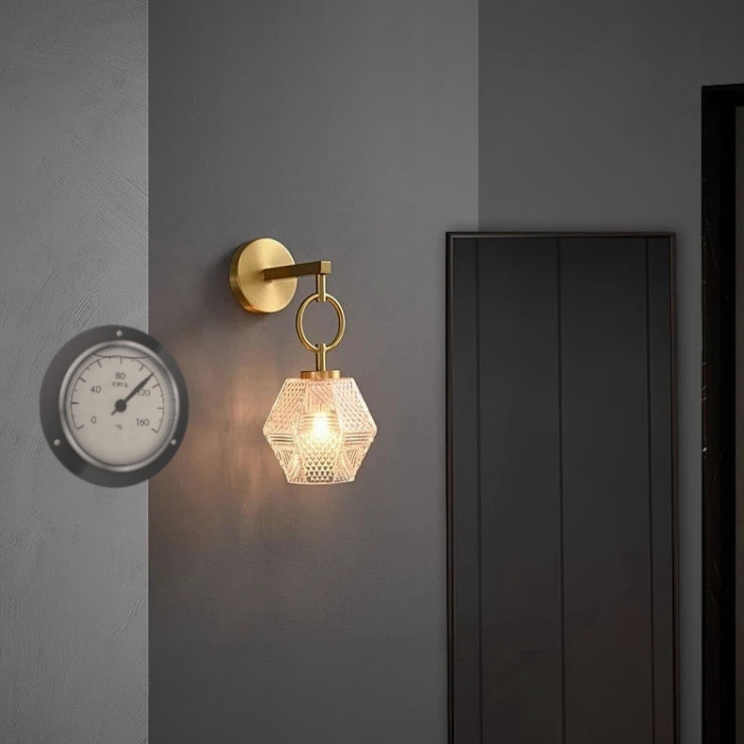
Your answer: {"value": 110, "unit": "psi"}
